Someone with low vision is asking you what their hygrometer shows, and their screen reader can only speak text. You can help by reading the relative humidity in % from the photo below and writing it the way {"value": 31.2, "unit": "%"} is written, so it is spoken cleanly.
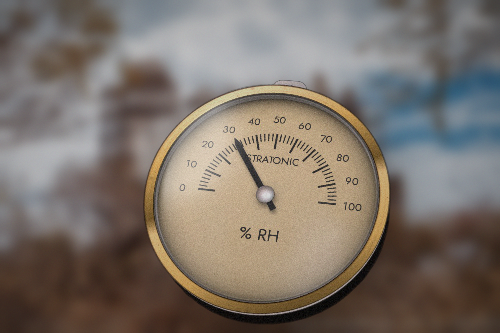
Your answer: {"value": 30, "unit": "%"}
